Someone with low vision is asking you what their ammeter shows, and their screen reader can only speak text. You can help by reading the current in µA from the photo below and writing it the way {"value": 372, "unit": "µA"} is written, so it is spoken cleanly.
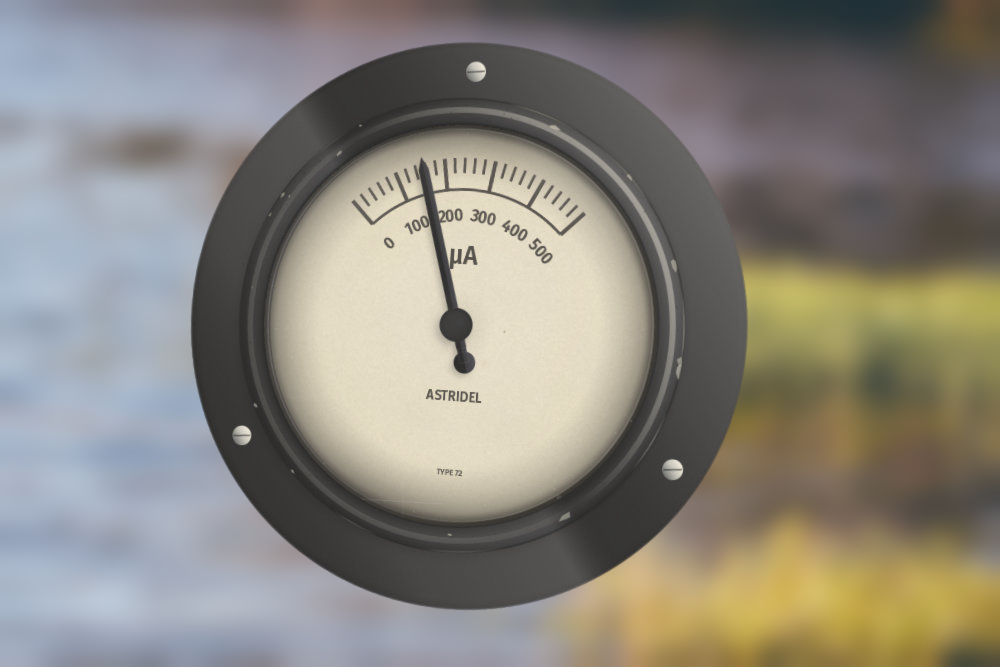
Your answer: {"value": 160, "unit": "µA"}
